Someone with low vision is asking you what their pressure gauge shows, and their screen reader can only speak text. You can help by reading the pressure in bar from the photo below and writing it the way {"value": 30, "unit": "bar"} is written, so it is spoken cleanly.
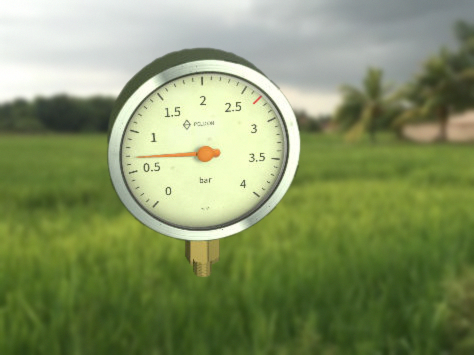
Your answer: {"value": 0.7, "unit": "bar"}
